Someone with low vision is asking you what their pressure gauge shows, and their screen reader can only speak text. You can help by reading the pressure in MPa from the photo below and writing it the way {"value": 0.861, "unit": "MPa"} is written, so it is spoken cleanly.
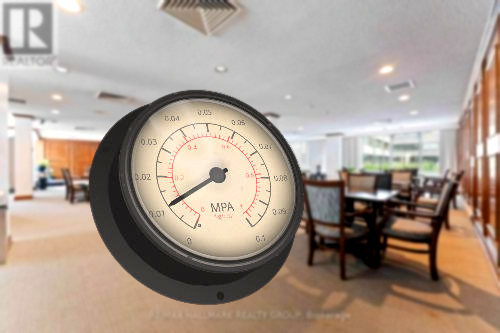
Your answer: {"value": 0.01, "unit": "MPa"}
